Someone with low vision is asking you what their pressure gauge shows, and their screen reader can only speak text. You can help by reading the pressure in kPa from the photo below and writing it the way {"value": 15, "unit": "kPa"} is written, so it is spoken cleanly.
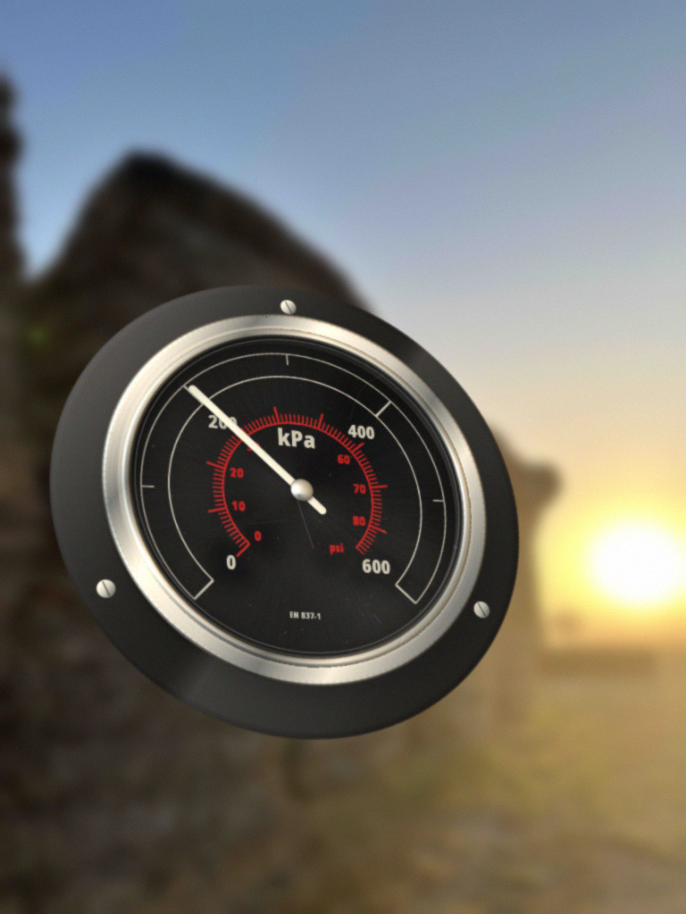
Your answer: {"value": 200, "unit": "kPa"}
